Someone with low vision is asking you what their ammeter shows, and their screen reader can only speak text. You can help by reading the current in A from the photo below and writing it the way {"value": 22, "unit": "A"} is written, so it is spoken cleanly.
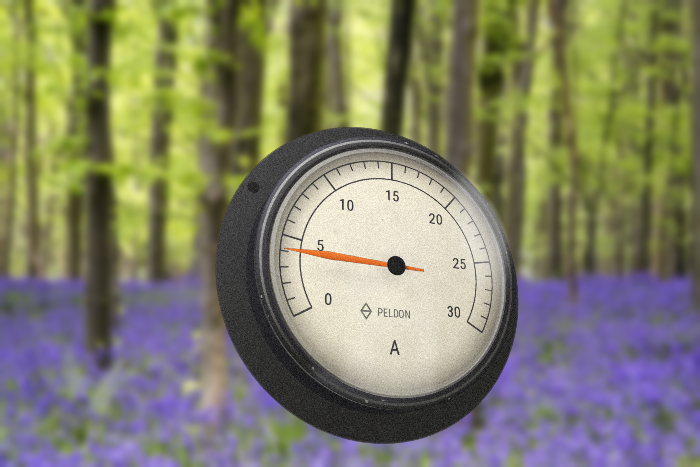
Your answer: {"value": 4, "unit": "A"}
